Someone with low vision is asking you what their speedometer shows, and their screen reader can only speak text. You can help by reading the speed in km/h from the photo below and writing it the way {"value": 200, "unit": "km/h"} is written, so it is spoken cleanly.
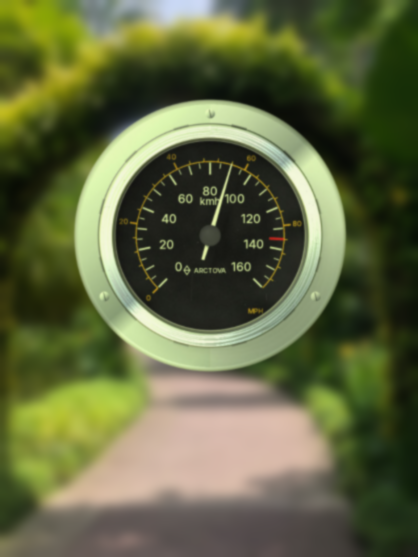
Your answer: {"value": 90, "unit": "km/h"}
